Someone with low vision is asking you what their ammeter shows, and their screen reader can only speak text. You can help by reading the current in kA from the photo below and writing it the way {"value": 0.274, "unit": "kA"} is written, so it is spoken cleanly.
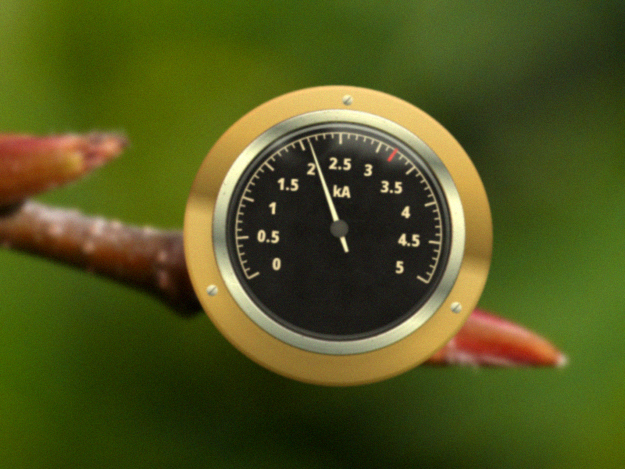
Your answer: {"value": 2.1, "unit": "kA"}
